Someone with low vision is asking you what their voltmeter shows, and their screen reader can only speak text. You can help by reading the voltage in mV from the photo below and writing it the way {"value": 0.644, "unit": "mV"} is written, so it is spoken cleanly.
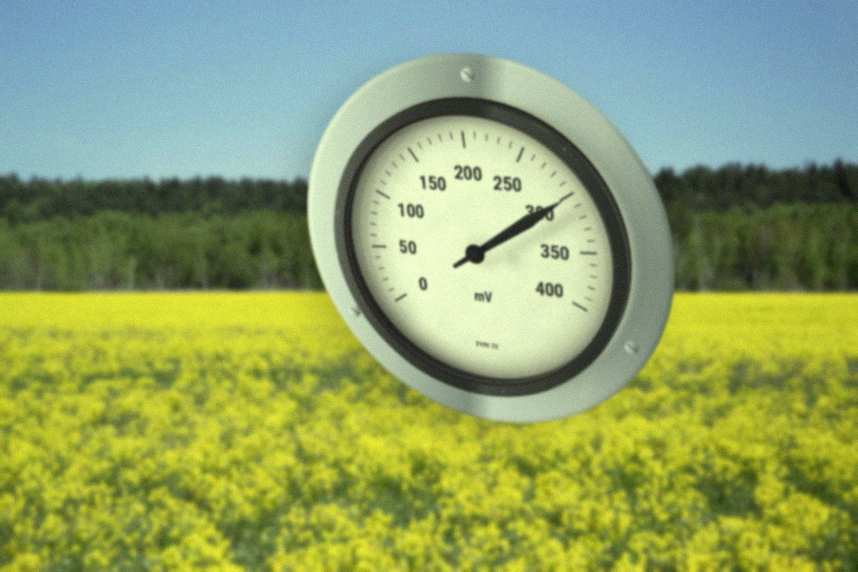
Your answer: {"value": 300, "unit": "mV"}
